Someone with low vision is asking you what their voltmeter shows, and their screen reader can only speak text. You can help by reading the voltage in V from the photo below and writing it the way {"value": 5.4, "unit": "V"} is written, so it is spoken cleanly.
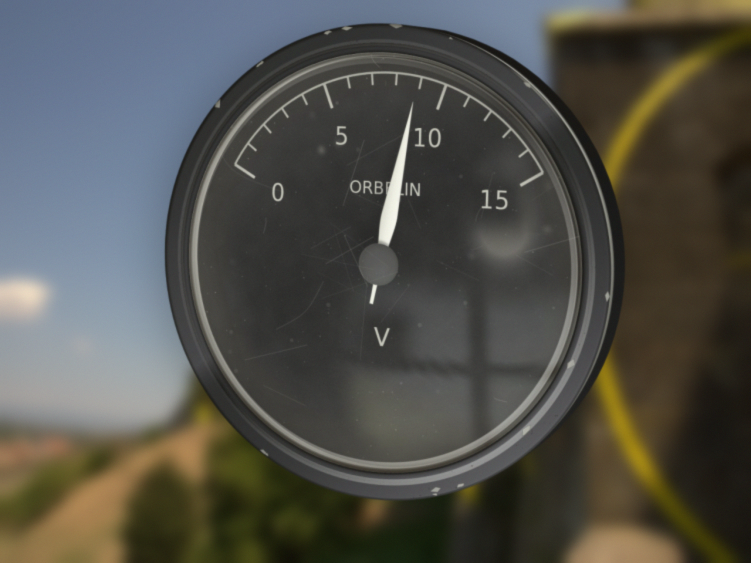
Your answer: {"value": 9, "unit": "V"}
